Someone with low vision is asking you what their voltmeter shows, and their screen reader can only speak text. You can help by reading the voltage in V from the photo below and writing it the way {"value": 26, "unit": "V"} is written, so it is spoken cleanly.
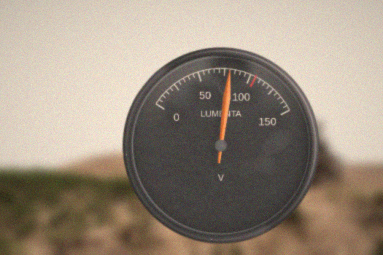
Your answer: {"value": 80, "unit": "V"}
